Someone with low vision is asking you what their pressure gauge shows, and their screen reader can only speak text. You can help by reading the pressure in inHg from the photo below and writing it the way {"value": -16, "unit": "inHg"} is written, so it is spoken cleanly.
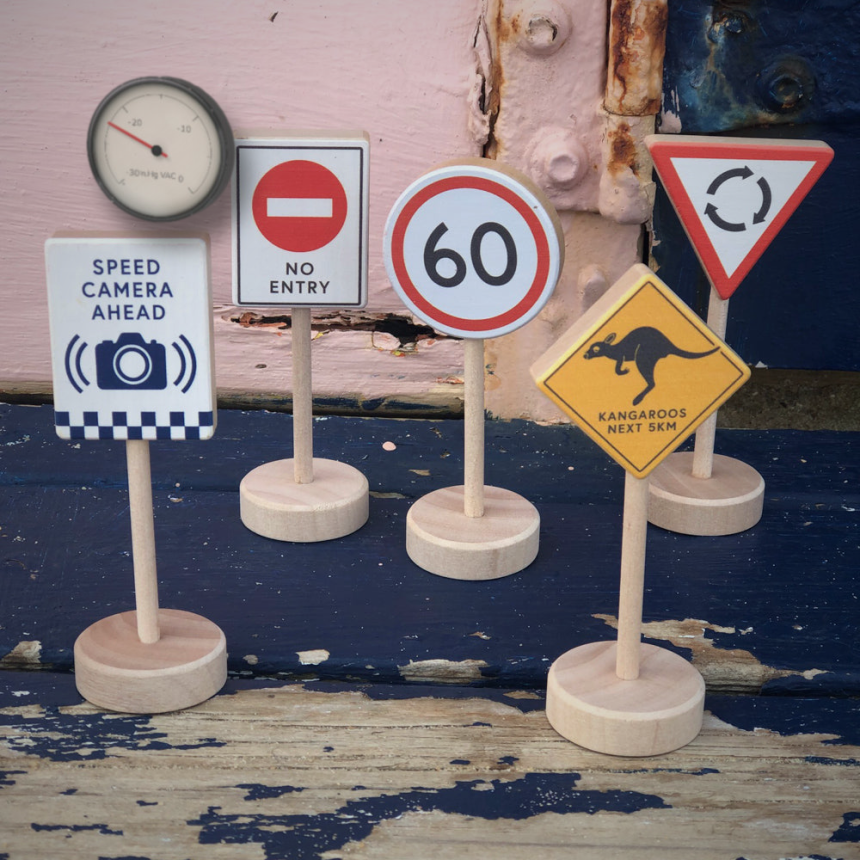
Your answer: {"value": -22.5, "unit": "inHg"}
